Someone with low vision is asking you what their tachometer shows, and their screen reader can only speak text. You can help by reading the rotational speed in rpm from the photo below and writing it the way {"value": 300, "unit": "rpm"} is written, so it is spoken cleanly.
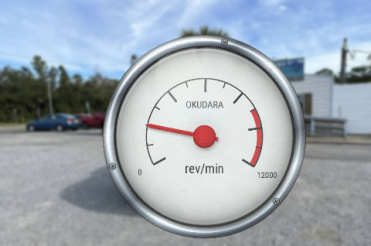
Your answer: {"value": 2000, "unit": "rpm"}
